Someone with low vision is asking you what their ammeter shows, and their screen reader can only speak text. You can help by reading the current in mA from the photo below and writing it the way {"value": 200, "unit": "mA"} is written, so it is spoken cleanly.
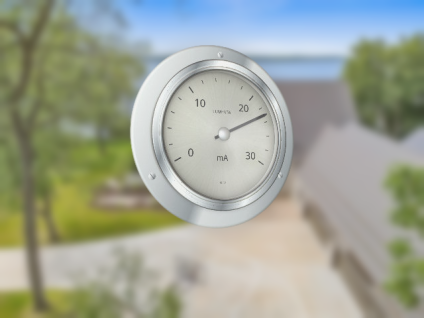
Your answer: {"value": 23, "unit": "mA"}
